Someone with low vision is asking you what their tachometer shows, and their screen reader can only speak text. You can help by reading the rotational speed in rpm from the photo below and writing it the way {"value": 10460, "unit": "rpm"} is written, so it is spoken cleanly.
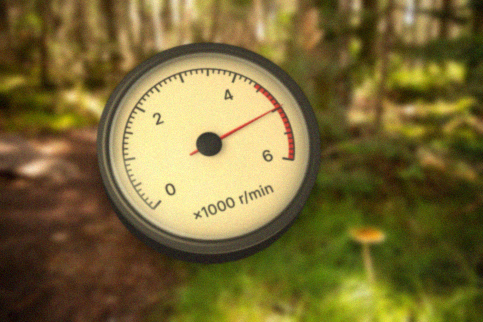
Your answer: {"value": 5000, "unit": "rpm"}
